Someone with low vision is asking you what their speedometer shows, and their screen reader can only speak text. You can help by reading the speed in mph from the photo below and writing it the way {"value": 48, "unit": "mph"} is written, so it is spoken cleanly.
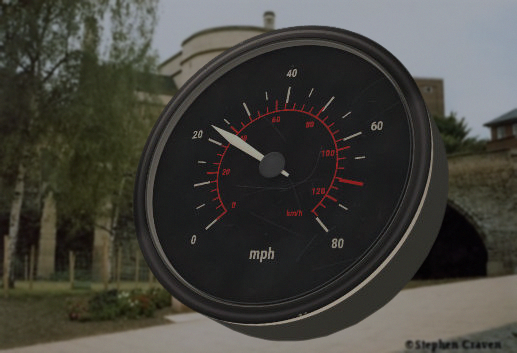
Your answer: {"value": 22.5, "unit": "mph"}
